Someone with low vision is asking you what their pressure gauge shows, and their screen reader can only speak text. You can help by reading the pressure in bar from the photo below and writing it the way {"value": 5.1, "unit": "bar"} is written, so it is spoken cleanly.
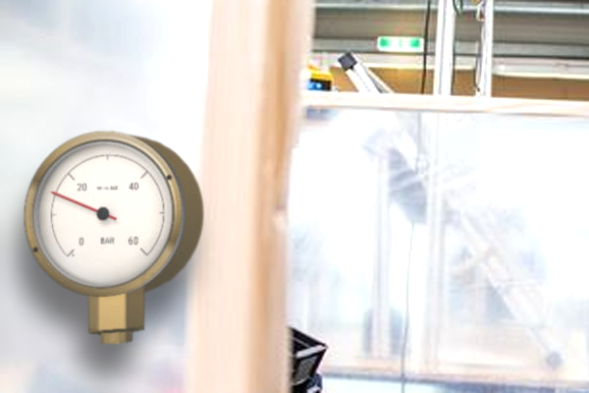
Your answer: {"value": 15, "unit": "bar"}
